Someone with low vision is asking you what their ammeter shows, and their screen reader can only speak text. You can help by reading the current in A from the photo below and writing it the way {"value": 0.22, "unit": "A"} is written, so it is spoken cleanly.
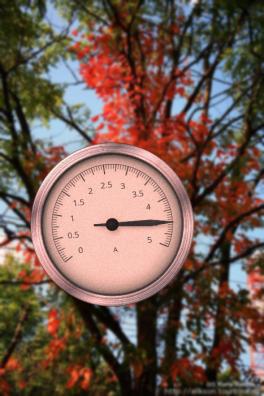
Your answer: {"value": 4.5, "unit": "A"}
